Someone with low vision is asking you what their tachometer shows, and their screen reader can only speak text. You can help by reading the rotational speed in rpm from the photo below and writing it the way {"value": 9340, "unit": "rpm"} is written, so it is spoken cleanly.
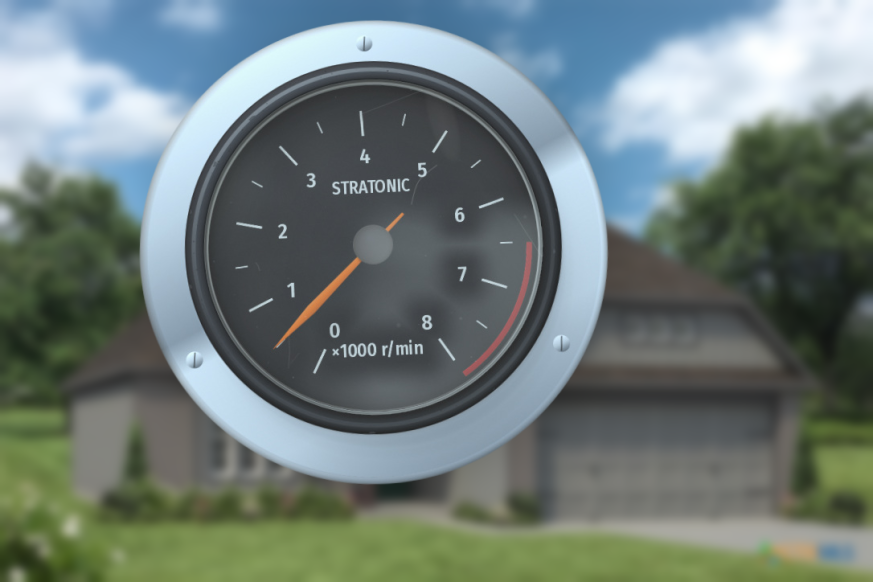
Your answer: {"value": 500, "unit": "rpm"}
